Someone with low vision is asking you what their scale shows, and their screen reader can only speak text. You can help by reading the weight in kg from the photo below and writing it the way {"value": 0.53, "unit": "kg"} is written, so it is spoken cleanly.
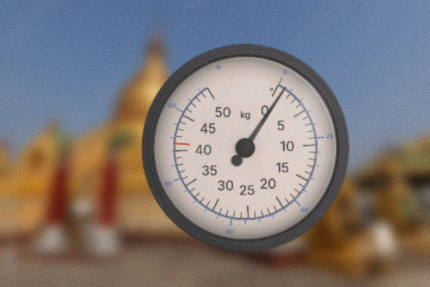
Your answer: {"value": 1, "unit": "kg"}
